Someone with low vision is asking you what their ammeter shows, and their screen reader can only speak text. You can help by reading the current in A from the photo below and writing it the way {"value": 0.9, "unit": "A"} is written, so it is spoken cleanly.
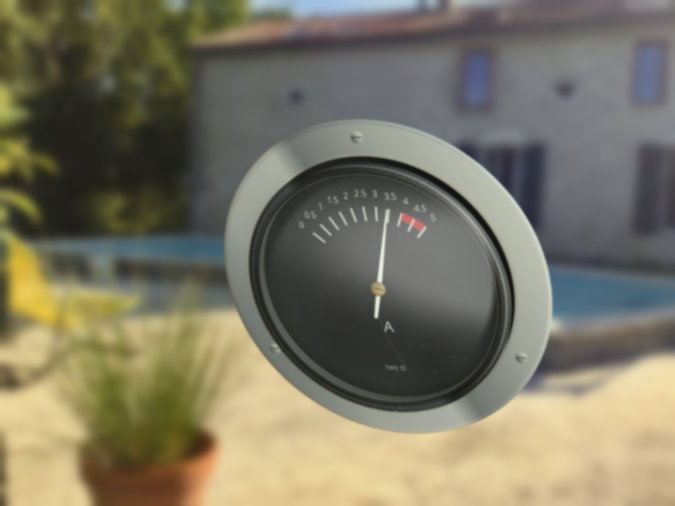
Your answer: {"value": 3.5, "unit": "A"}
